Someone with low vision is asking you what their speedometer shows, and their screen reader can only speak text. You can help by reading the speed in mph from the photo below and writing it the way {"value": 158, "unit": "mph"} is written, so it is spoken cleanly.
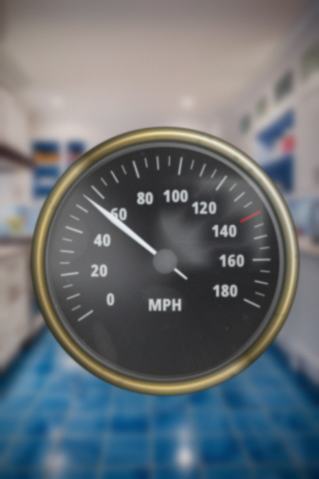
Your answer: {"value": 55, "unit": "mph"}
